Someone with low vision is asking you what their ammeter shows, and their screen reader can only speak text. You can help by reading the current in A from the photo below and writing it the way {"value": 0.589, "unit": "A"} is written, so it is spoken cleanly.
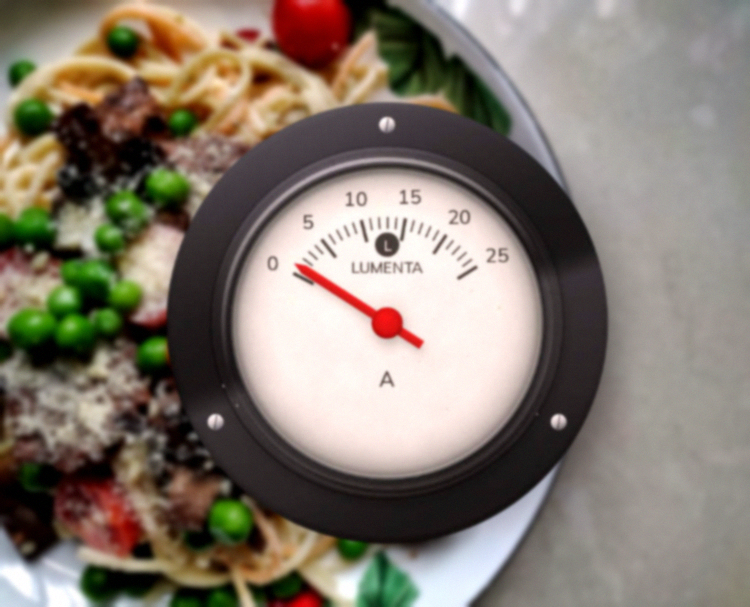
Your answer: {"value": 1, "unit": "A"}
